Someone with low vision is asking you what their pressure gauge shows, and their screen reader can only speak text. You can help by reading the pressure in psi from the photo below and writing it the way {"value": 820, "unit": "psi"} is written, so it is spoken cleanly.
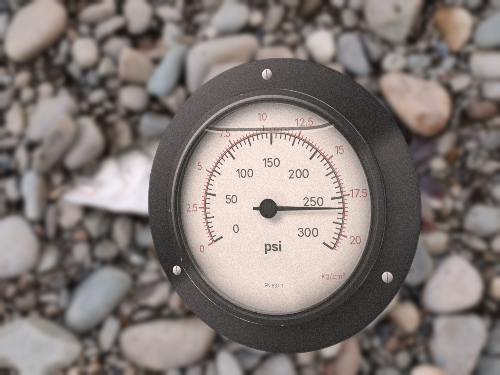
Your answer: {"value": 260, "unit": "psi"}
